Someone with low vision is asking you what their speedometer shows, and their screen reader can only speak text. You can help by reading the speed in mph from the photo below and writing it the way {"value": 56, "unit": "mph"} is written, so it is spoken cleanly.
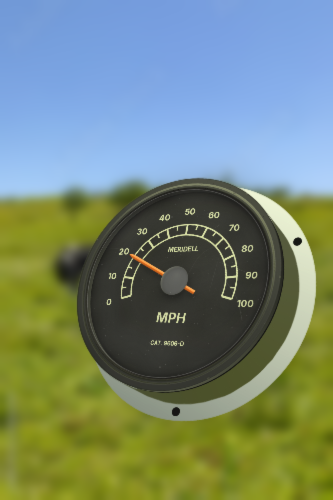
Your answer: {"value": 20, "unit": "mph"}
